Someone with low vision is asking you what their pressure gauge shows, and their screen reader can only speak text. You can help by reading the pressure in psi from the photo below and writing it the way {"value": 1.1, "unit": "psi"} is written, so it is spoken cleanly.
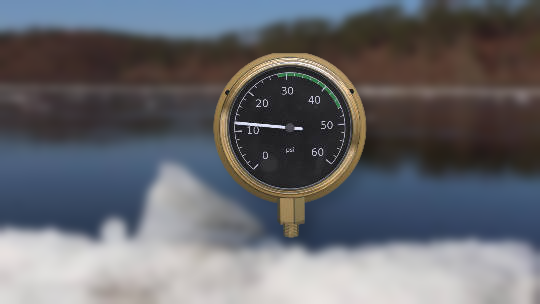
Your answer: {"value": 12, "unit": "psi"}
